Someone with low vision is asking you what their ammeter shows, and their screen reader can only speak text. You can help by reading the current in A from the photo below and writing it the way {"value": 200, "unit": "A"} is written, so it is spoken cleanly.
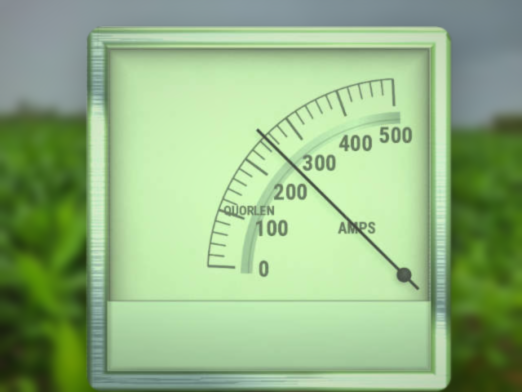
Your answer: {"value": 250, "unit": "A"}
